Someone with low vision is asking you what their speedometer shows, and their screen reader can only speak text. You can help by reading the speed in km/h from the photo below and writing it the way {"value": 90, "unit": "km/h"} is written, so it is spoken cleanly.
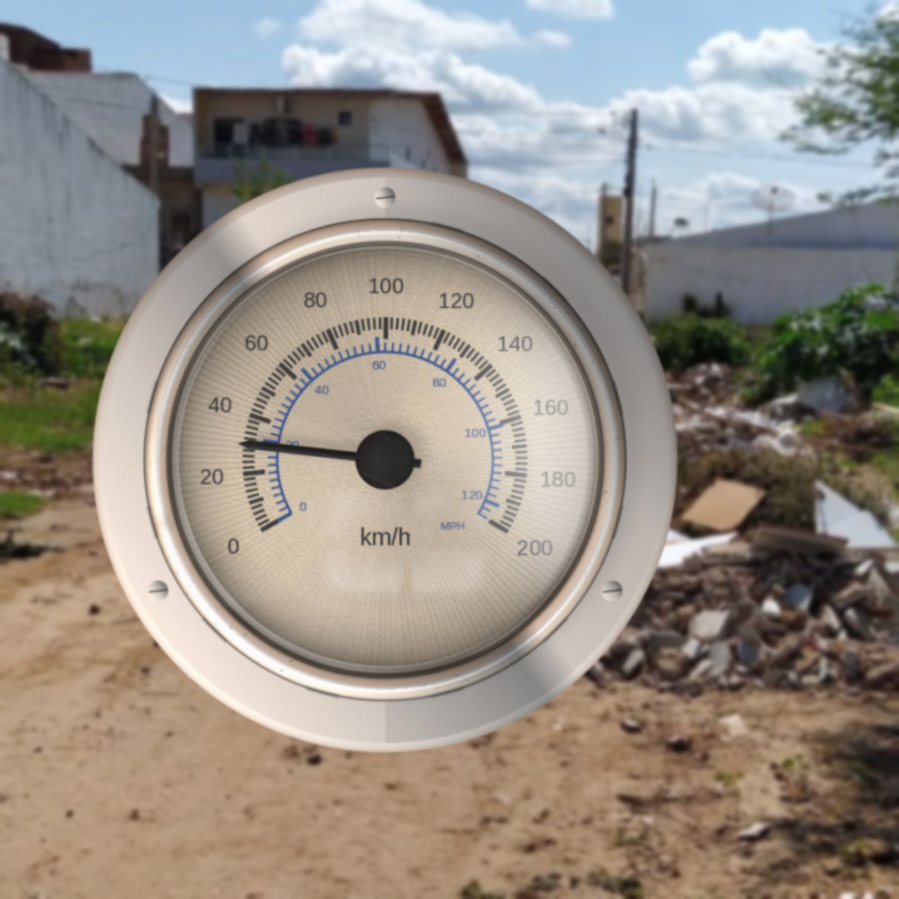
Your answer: {"value": 30, "unit": "km/h"}
